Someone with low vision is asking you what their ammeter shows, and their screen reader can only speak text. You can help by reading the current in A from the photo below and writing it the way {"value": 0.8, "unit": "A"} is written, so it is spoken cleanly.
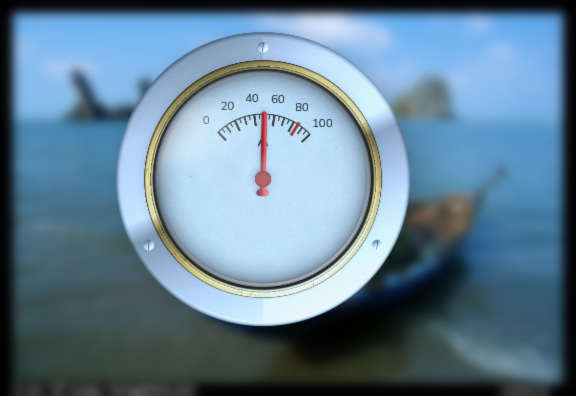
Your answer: {"value": 50, "unit": "A"}
